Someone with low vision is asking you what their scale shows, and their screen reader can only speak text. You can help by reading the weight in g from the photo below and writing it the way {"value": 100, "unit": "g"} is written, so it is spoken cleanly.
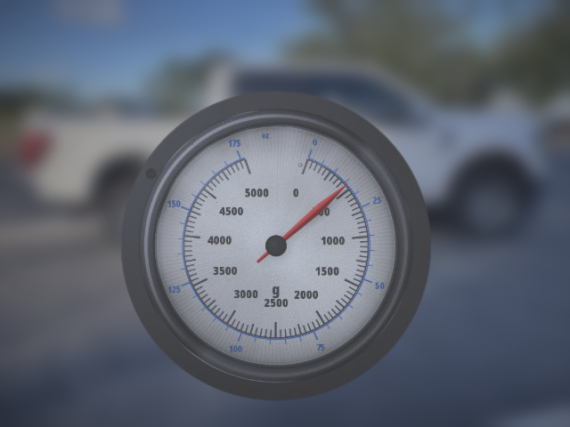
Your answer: {"value": 450, "unit": "g"}
